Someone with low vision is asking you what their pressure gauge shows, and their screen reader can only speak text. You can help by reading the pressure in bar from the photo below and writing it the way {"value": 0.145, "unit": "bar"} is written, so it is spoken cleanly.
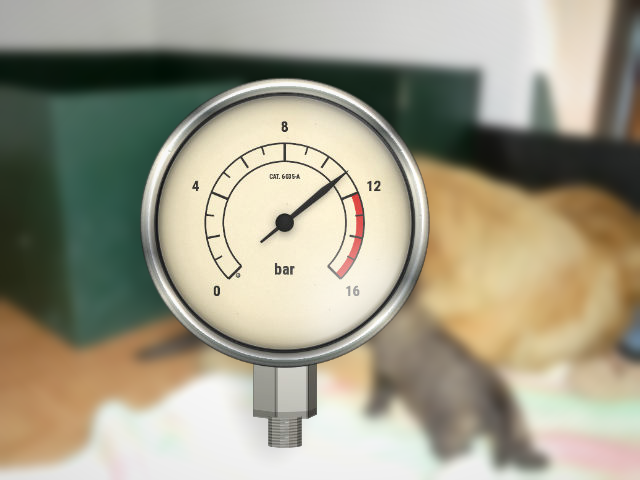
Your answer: {"value": 11, "unit": "bar"}
